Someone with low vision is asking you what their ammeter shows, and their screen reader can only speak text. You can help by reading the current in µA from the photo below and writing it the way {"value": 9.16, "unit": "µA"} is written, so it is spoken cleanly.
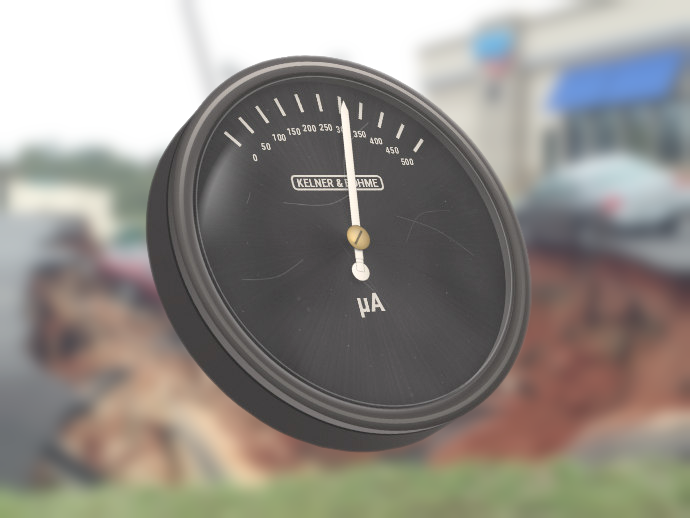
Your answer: {"value": 300, "unit": "µA"}
